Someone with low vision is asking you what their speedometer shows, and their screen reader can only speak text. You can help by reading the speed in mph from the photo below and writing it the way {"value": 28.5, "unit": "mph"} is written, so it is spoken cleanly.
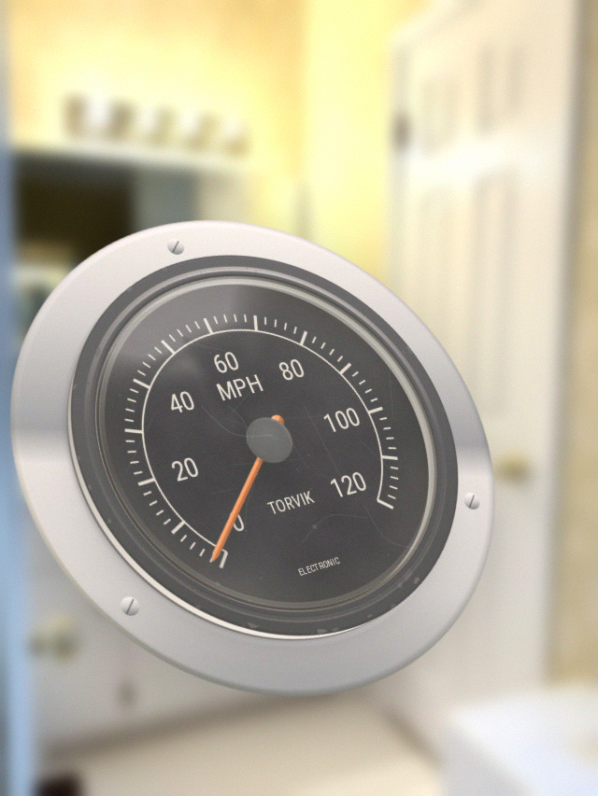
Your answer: {"value": 2, "unit": "mph"}
